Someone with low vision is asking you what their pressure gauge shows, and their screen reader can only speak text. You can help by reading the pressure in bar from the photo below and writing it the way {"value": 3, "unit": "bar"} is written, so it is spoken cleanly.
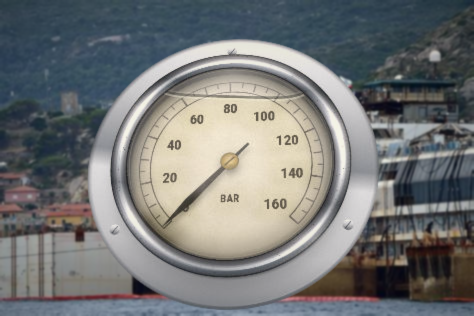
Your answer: {"value": 0, "unit": "bar"}
